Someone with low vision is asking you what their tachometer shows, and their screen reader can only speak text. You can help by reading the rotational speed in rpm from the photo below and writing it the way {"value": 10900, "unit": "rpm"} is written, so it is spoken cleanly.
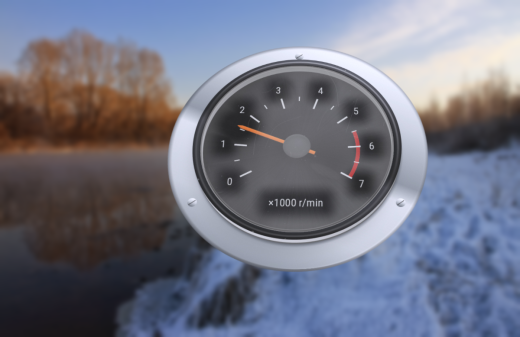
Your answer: {"value": 1500, "unit": "rpm"}
